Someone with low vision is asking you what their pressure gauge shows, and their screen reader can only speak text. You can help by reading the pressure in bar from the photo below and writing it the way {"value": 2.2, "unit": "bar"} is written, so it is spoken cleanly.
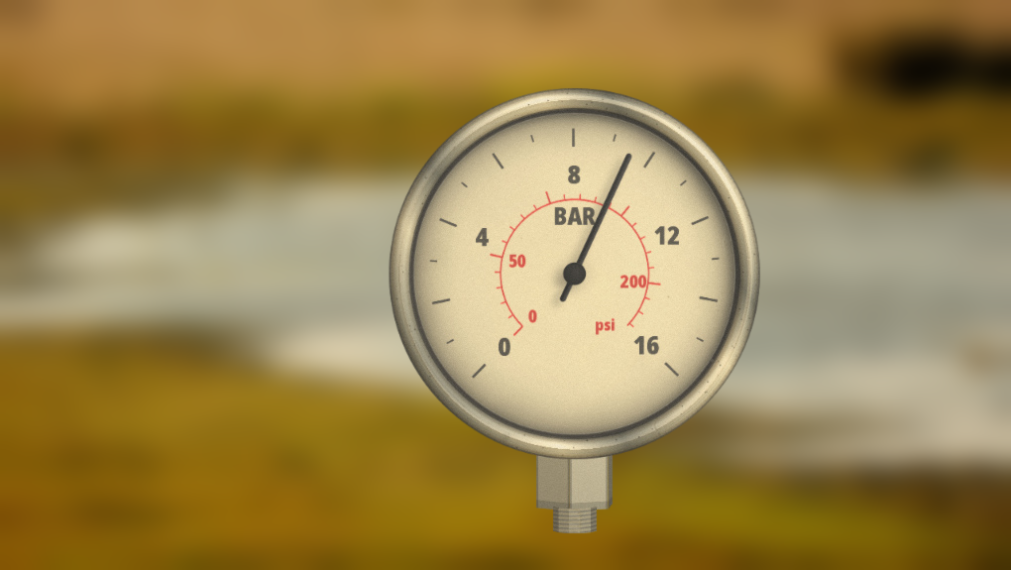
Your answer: {"value": 9.5, "unit": "bar"}
